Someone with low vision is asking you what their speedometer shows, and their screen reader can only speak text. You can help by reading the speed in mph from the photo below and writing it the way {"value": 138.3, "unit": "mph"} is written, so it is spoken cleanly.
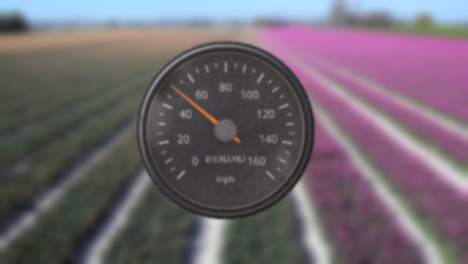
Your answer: {"value": 50, "unit": "mph"}
